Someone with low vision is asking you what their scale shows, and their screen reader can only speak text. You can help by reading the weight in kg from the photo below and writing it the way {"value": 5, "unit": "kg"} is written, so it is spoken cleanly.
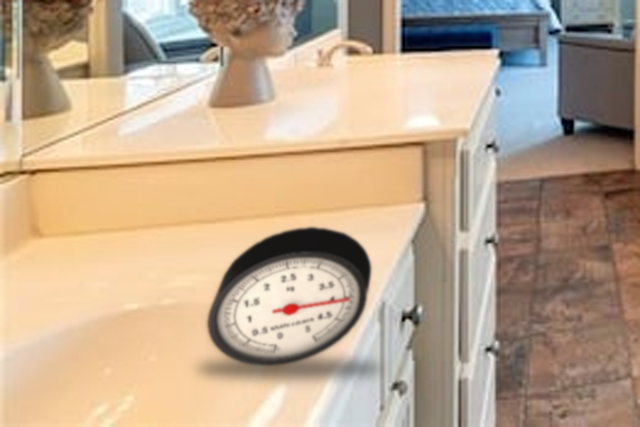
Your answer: {"value": 4, "unit": "kg"}
